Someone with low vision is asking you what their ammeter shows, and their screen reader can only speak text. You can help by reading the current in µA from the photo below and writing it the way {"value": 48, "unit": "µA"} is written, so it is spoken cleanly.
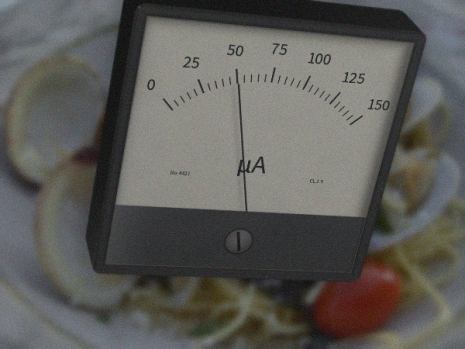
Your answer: {"value": 50, "unit": "µA"}
